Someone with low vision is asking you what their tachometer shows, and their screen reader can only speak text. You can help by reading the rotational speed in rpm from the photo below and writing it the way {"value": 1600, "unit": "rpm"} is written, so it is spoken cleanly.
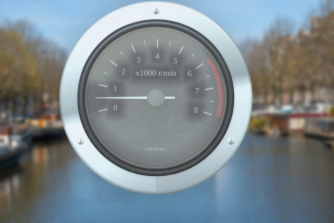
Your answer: {"value": 500, "unit": "rpm"}
